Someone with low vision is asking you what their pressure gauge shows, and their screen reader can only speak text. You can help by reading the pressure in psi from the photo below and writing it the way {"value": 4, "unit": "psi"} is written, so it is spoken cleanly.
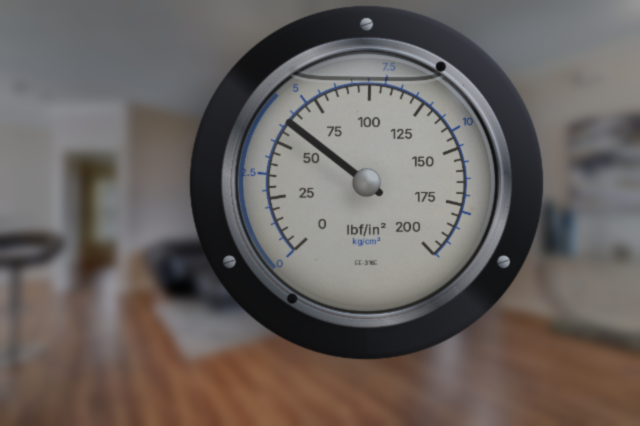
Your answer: {"value": 60, "unit": "psi"}
